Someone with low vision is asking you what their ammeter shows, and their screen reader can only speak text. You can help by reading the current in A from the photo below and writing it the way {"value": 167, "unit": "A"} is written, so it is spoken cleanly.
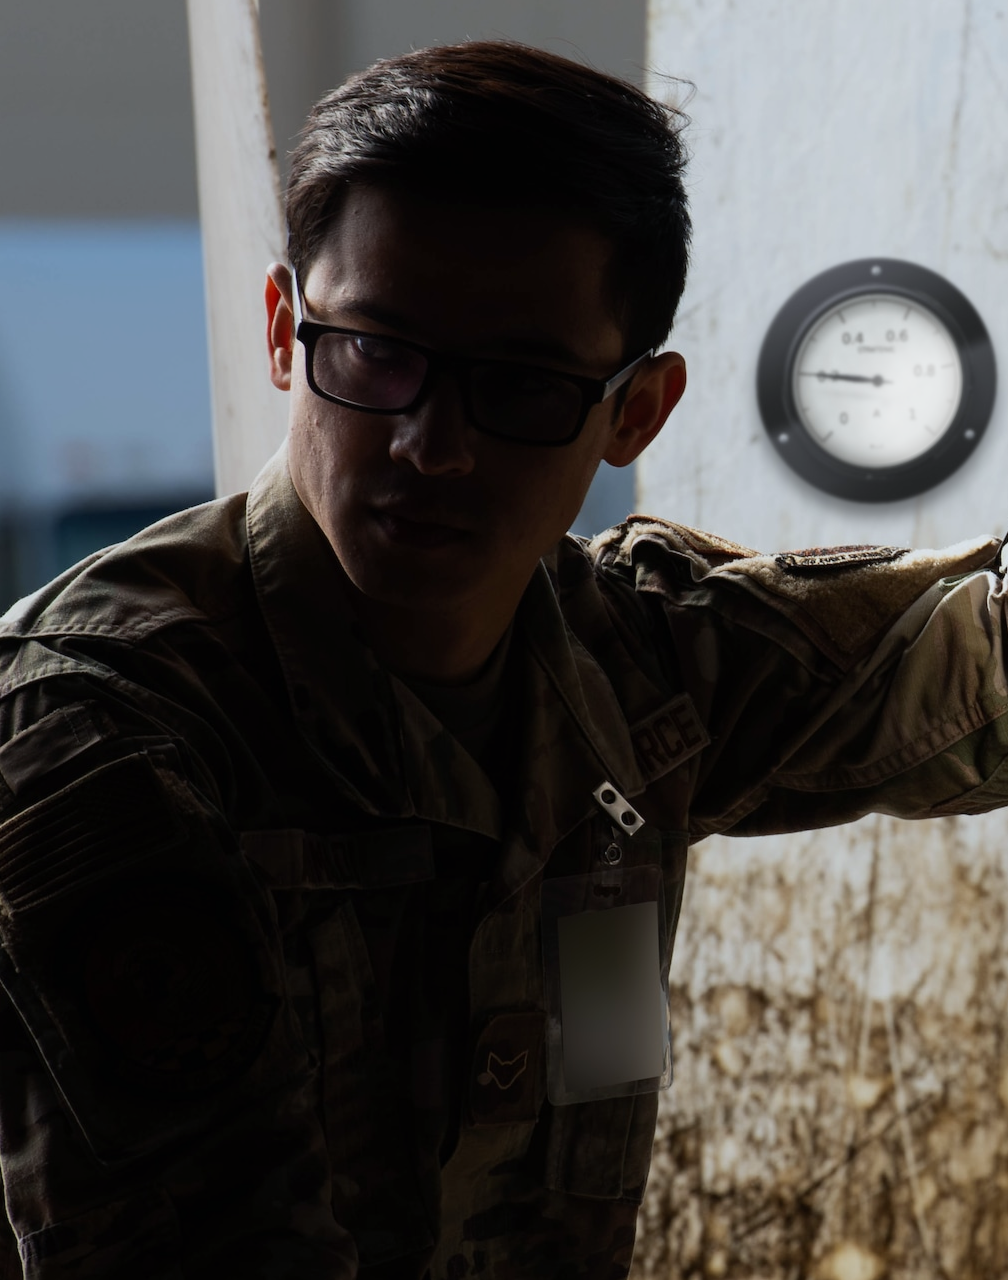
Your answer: {"value": 0.2, "unit": "A"}
